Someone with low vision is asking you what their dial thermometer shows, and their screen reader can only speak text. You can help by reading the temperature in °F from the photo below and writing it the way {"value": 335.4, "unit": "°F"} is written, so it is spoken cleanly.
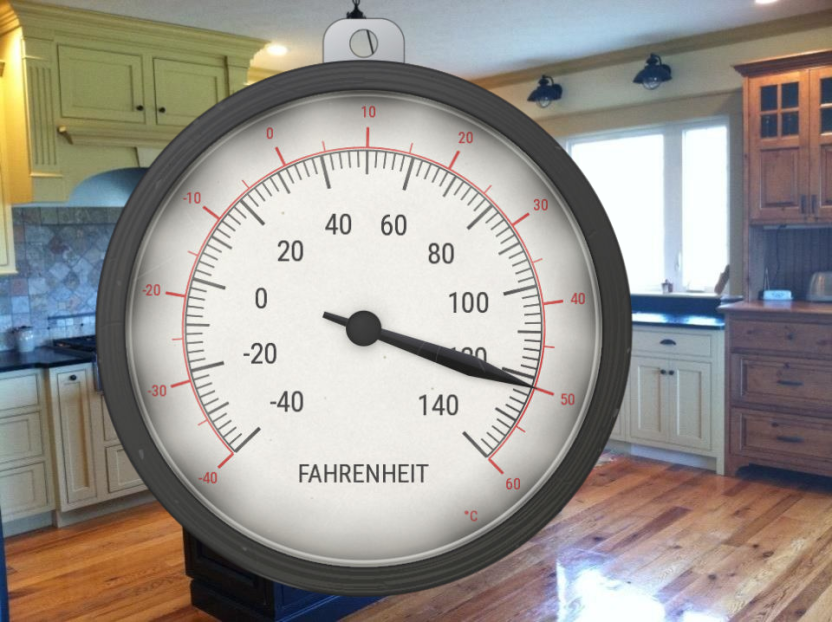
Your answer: {"value": 122, "unit": "°F"}
